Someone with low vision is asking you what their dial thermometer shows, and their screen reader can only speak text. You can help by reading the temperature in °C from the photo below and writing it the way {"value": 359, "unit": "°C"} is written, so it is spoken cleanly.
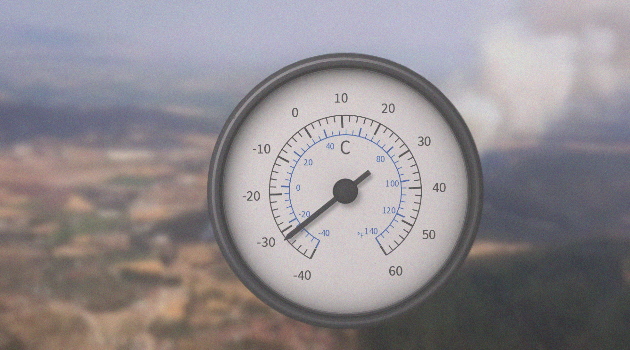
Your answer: {"value": -32, "unit": "°C"}
